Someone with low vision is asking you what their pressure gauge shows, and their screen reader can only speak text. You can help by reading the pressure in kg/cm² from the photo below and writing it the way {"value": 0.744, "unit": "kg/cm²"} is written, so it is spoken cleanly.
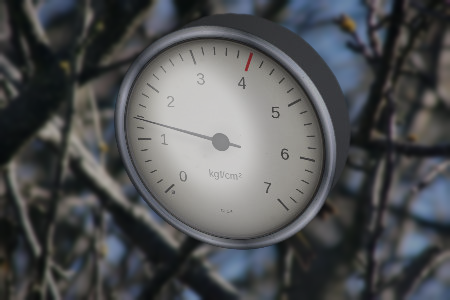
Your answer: {"value": 1.4, "unit": "kg/cm²"}
